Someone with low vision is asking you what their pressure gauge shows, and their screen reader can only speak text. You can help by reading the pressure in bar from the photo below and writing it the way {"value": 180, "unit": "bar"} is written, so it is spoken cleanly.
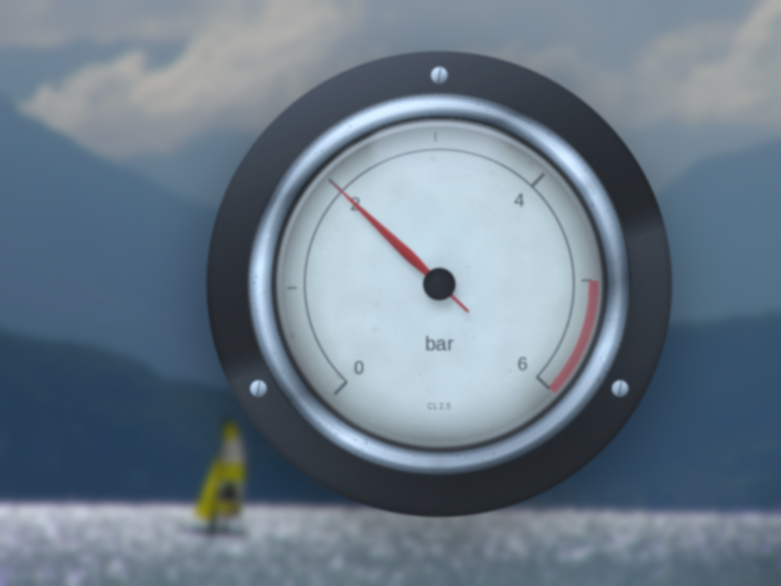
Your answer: {"value": 2, "unit": "bar"}
